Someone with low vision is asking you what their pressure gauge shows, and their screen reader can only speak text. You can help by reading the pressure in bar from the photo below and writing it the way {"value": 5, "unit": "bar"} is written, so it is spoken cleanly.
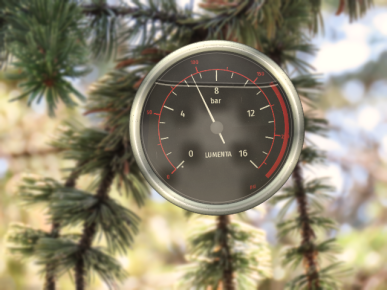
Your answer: {"value": 6.5, "unit": "bar"}
